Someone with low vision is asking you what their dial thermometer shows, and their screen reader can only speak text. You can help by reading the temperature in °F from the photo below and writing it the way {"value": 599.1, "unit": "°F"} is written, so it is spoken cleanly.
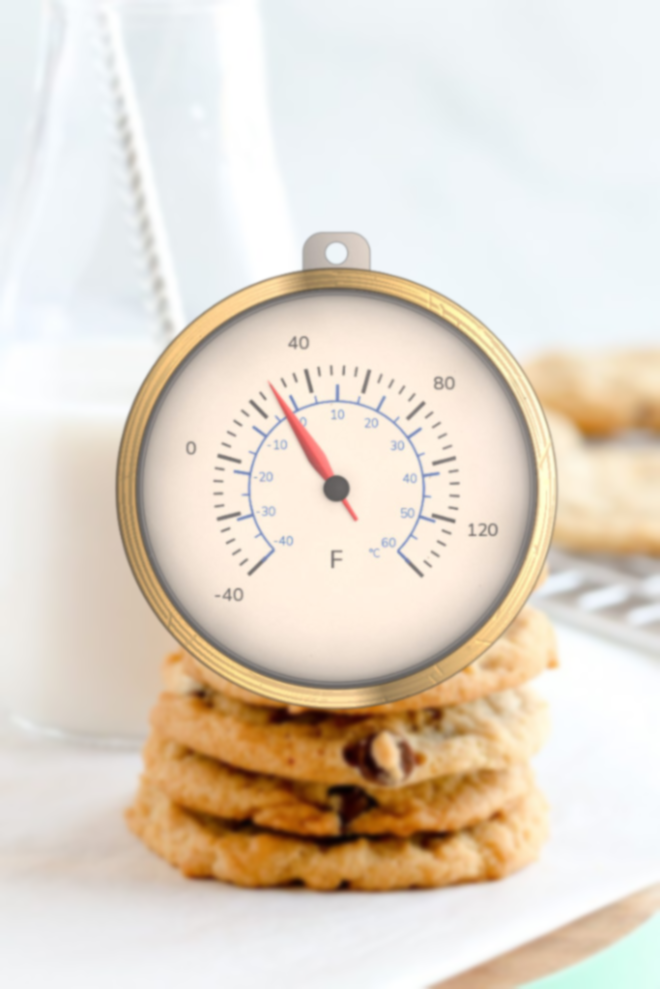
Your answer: {"value": 28, "unit": "°F"}
